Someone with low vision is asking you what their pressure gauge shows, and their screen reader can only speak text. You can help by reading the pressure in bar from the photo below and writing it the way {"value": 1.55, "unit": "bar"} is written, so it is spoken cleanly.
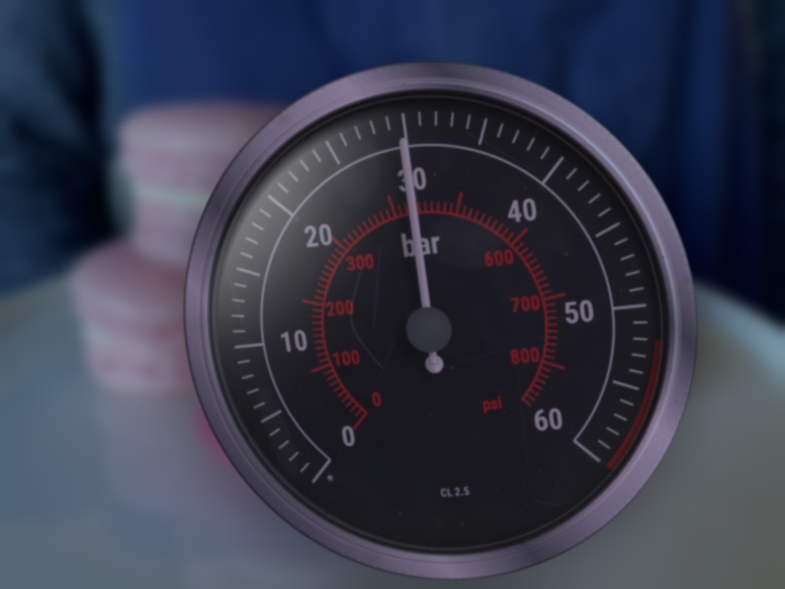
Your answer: {"value": 30, "unit": "bar"}
